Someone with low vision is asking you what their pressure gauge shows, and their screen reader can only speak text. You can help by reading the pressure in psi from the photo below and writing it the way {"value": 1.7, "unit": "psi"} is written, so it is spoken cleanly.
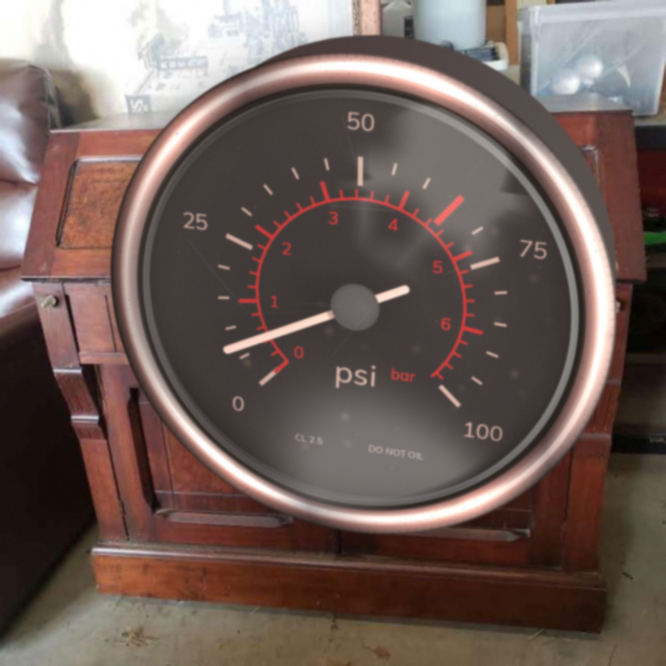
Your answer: {"value": 7.5, "unit": "psi"}
